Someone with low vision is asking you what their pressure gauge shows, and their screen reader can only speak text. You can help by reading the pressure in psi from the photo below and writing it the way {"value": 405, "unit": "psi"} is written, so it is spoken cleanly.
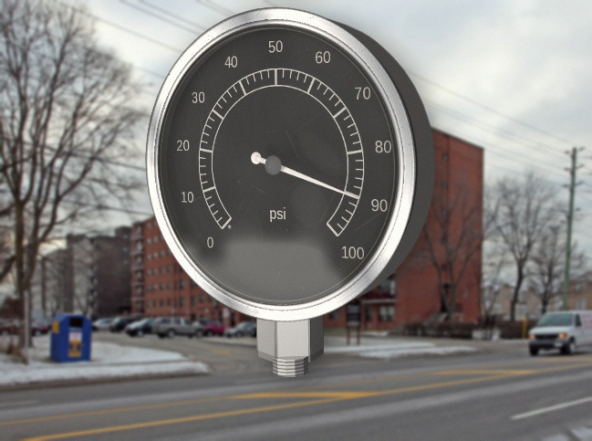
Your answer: {"value": 90, "unit": "psi"}
